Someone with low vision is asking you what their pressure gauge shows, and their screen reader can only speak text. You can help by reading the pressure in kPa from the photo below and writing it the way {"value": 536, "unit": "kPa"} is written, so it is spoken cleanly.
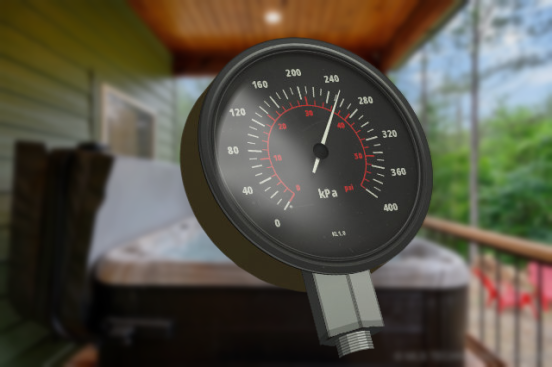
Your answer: {"value": 250, "unit": "kPa"}
